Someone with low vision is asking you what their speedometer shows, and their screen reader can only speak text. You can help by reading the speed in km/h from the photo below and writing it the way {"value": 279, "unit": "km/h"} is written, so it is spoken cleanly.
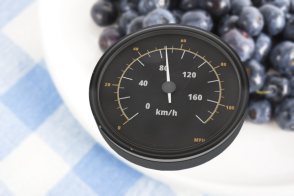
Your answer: {"value": 85, "unit": "km/h"}
